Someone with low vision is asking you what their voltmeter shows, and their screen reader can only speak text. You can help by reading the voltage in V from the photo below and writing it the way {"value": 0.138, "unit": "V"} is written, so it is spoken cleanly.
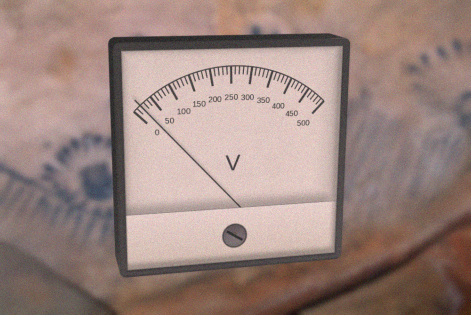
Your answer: {"value": 20, "unit": "V"}
